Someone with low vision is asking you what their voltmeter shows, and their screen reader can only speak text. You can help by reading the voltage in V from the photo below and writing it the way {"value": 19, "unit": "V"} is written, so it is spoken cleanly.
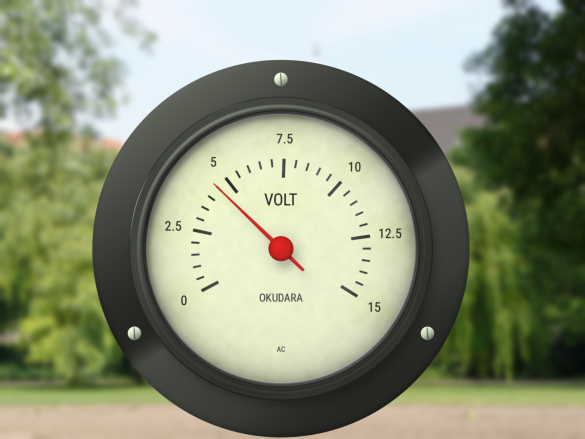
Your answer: {"value": 4.5, "unit": "V"}
